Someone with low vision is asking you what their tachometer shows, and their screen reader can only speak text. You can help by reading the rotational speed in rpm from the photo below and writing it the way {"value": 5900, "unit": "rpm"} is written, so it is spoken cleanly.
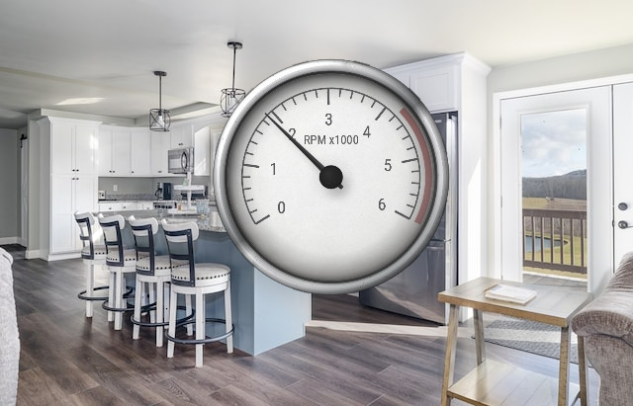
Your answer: {"value": 1900, "unit": "rpm"}
